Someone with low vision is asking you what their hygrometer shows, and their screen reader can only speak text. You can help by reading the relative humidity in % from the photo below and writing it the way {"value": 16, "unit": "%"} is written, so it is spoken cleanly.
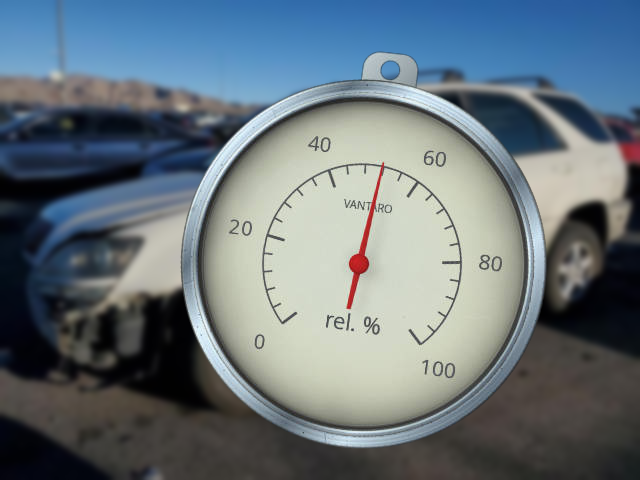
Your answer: {"value": 52, "unit": "%"}
